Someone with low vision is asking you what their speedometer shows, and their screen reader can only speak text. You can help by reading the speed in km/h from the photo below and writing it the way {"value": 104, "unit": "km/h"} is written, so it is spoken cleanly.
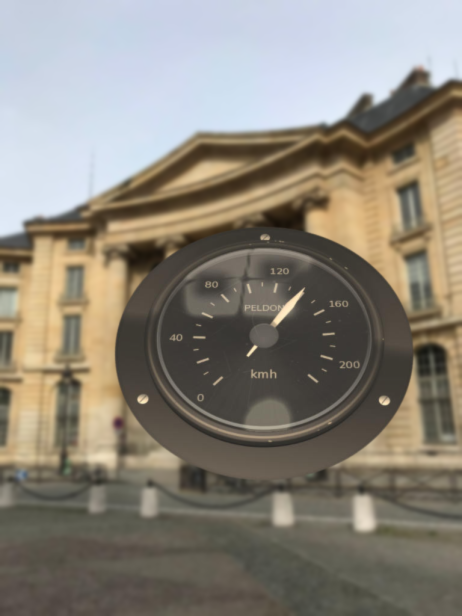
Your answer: {"value": 140, "unit": "km/h"}
